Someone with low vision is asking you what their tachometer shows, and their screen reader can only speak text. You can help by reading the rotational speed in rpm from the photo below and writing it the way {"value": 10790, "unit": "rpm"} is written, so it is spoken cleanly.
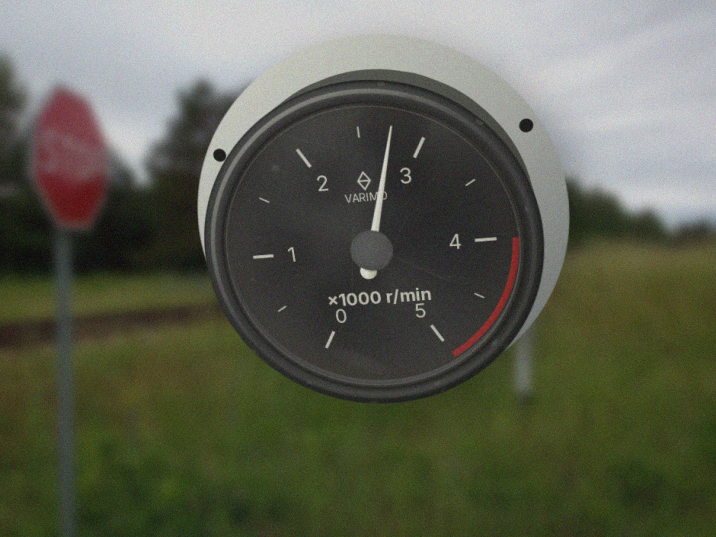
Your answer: {"value": 2750, "unit": "rpm"}
